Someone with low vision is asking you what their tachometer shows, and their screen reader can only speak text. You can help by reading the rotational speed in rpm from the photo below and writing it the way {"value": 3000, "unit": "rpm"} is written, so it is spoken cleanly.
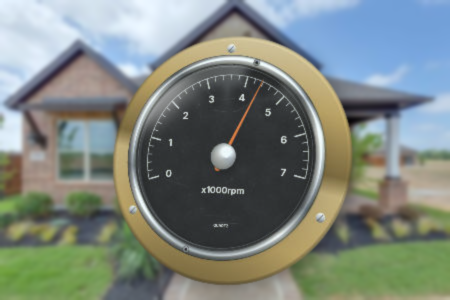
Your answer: {"value": 4400, "unit": "rpm"}
